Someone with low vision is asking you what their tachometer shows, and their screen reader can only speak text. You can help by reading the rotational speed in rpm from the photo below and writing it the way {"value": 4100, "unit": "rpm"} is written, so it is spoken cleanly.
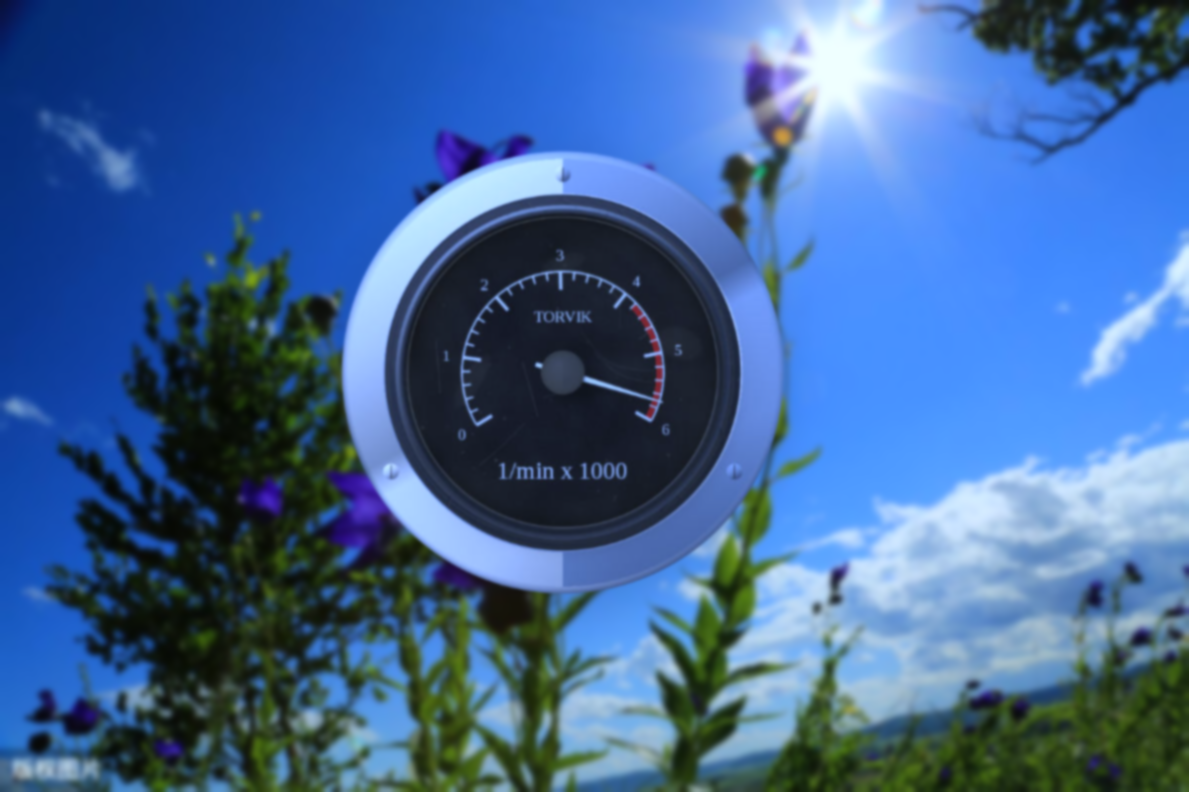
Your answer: {"value": 5700, "unit": "rpm"}
